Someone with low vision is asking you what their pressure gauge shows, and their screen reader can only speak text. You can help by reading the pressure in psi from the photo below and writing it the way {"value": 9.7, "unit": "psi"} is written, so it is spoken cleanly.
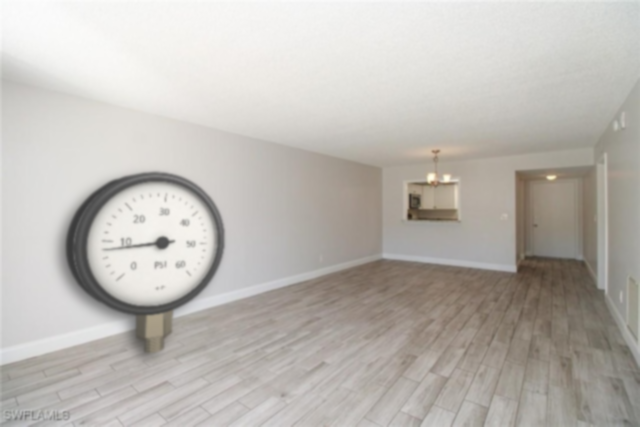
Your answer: {"value": 8, "unit": "psi"}
